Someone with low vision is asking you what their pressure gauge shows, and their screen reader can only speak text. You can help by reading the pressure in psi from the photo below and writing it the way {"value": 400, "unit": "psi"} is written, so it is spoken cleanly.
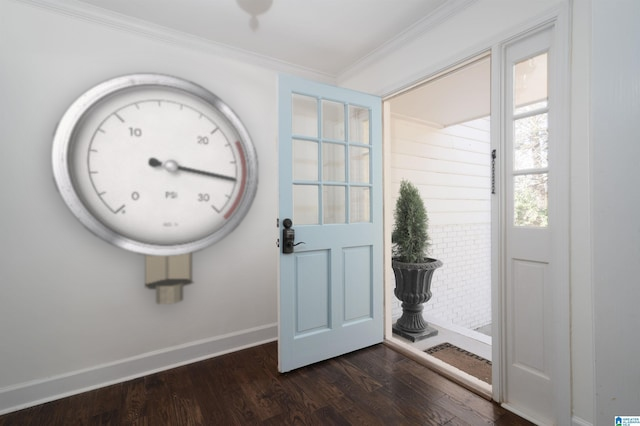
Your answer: {"value": 26, "unit": "psi"}
